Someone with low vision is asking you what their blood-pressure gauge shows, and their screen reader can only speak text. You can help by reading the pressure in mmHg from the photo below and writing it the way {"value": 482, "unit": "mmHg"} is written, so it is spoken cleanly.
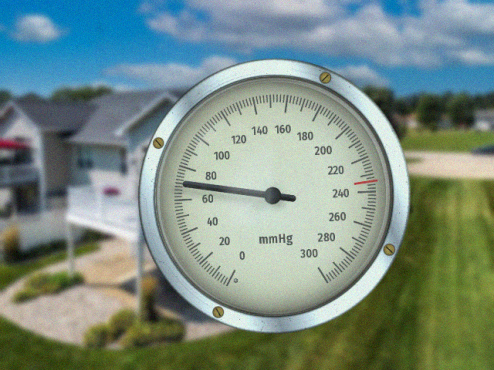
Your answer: {"value": 70, "unit": "mmHg"}
